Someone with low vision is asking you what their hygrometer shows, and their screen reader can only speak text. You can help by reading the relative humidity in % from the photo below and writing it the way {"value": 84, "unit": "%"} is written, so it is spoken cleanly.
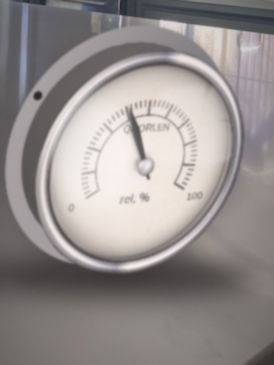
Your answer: {"value": 40, "unit": "%"}
